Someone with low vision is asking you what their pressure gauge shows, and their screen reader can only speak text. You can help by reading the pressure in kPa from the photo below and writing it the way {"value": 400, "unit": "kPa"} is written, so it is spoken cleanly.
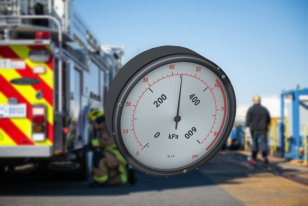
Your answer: {"value": 300, "unit": "kPa"}
